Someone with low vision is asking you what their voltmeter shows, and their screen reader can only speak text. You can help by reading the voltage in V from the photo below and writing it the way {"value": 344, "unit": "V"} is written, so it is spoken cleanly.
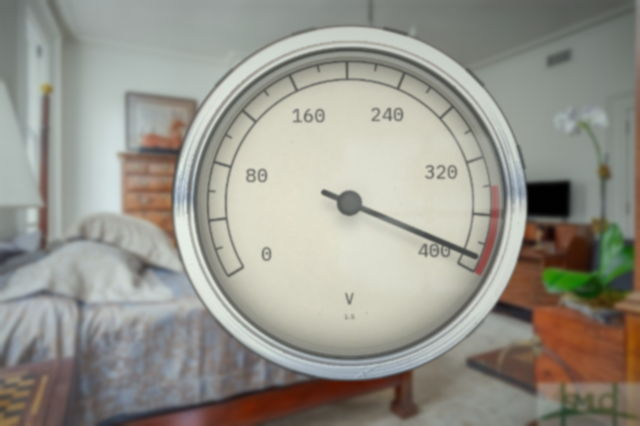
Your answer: {"value": 390, "unit": "V"}
